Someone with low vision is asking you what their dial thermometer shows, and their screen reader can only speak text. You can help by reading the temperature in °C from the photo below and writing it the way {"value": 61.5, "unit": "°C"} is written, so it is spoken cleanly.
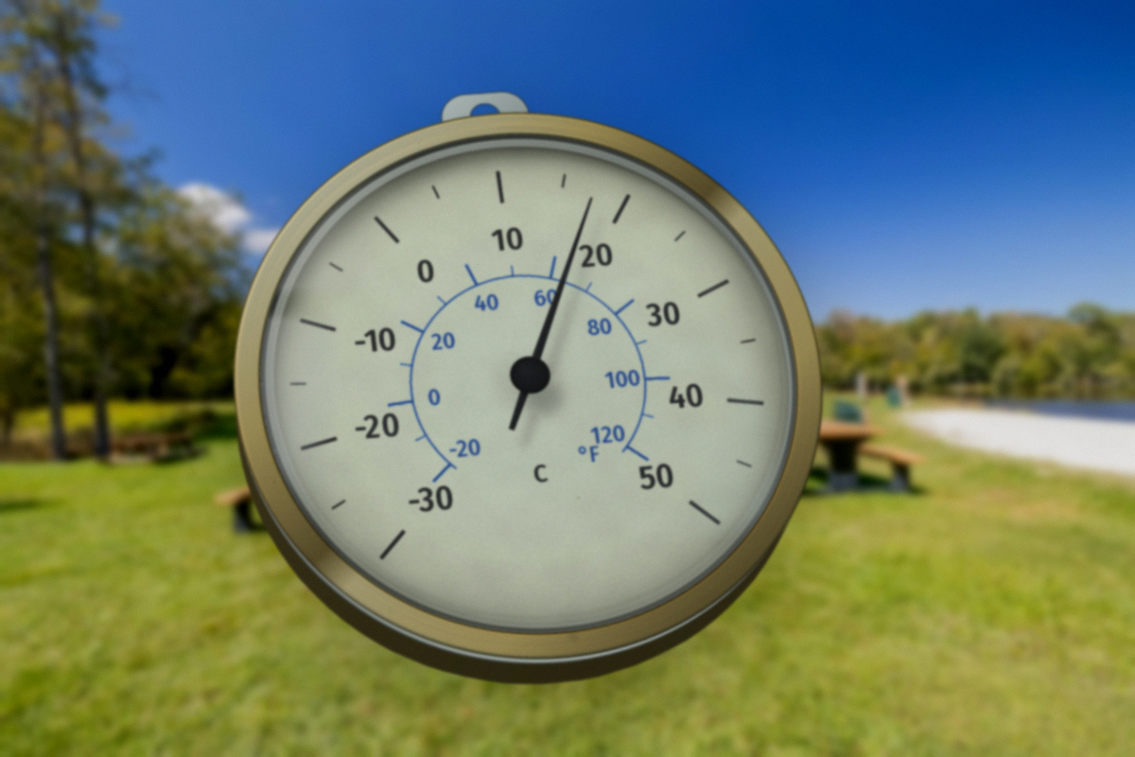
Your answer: {"value": 17.5, "unit": "°C"}
